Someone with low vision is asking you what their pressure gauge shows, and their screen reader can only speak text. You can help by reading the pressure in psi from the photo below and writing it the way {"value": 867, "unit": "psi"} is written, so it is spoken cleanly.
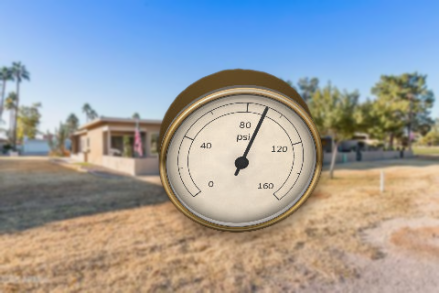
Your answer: {"value": 90, "unit": "psi"}
